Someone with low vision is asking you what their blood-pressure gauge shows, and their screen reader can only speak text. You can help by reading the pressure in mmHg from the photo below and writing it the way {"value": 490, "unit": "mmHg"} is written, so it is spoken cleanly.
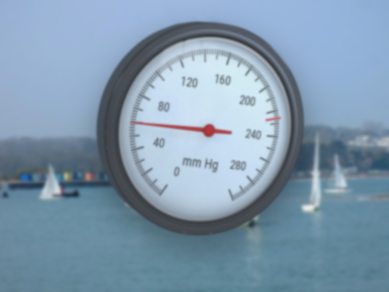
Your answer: {"value": 60, "unit": "mmHg"}
